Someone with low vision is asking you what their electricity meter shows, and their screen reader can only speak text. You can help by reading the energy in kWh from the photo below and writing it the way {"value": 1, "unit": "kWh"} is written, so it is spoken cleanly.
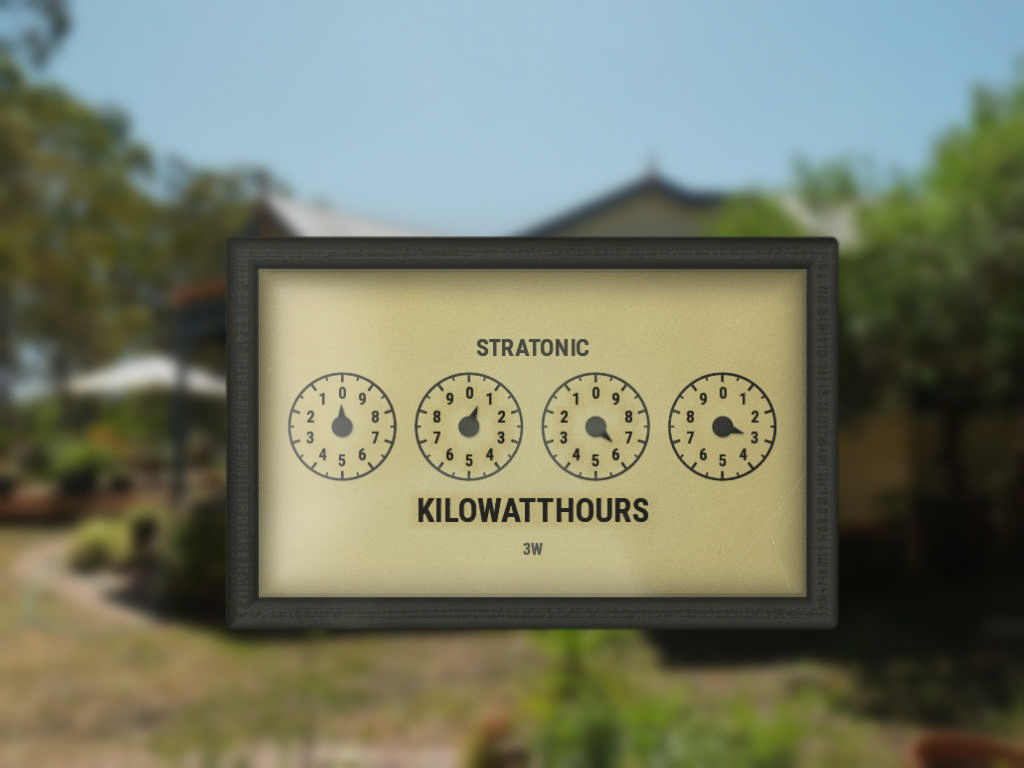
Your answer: {"value": 63, "unit": "kWh"}
